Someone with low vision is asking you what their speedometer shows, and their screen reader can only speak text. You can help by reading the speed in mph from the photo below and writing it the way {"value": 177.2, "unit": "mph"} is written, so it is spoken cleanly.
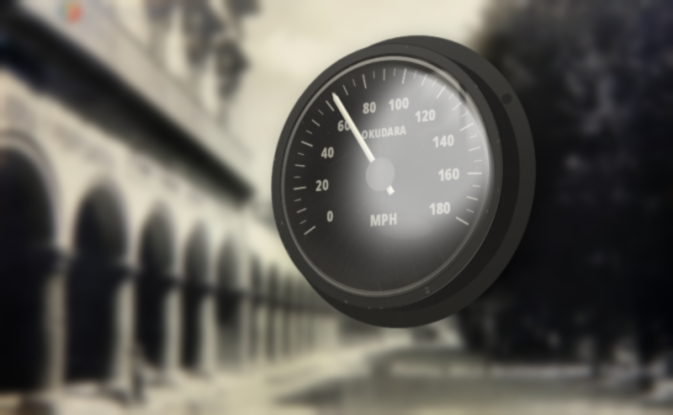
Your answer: {"value": 65, "unit": "mph"}
